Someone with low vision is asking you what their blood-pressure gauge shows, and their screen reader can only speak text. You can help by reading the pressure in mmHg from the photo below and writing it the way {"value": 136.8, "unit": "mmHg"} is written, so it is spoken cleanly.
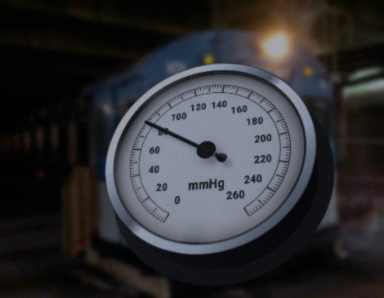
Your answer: {"value": 80, "unit": "mmHg"}
